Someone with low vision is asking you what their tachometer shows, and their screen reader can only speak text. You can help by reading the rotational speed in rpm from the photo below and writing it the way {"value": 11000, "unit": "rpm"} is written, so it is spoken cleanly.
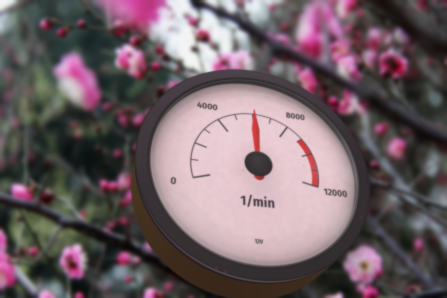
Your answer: {"value": 6000, "unit": "rpm"}
